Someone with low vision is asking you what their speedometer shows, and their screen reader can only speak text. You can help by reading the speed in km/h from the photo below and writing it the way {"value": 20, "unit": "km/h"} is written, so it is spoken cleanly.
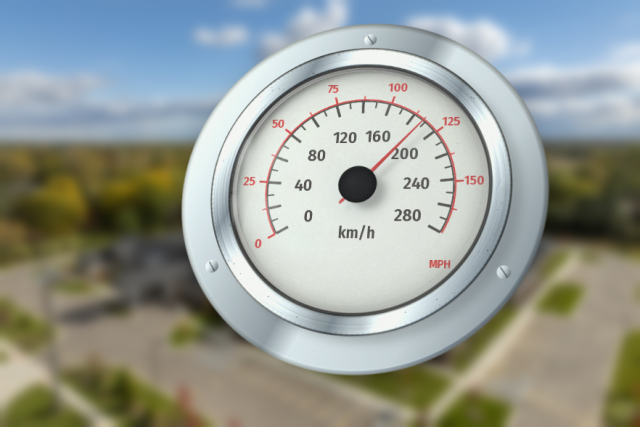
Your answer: {"value": 190, "unit": "km/h"}
